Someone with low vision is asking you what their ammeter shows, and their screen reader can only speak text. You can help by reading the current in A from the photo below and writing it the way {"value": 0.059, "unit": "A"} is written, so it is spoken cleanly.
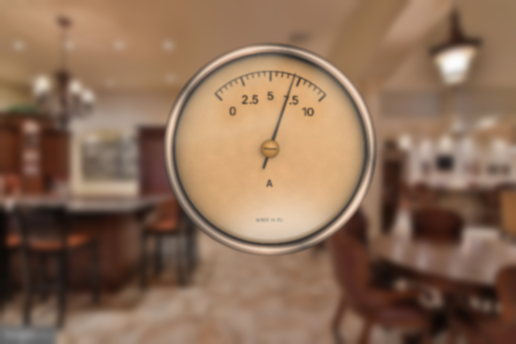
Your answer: {"value": 7, "unit": "A"}
